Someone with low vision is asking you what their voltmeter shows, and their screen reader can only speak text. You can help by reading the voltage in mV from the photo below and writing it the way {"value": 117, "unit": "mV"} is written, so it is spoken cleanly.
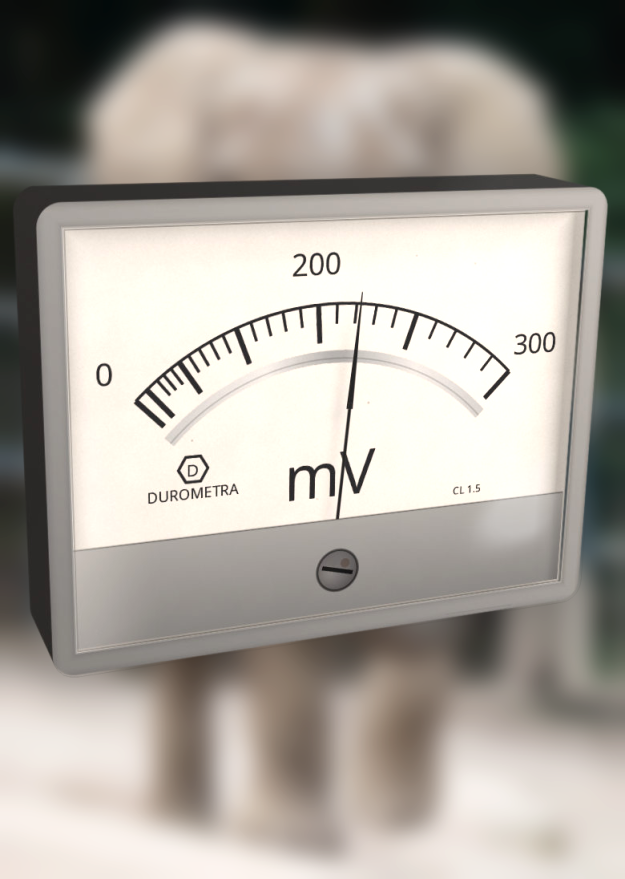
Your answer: {"value": 220, "unit": "mV"}
